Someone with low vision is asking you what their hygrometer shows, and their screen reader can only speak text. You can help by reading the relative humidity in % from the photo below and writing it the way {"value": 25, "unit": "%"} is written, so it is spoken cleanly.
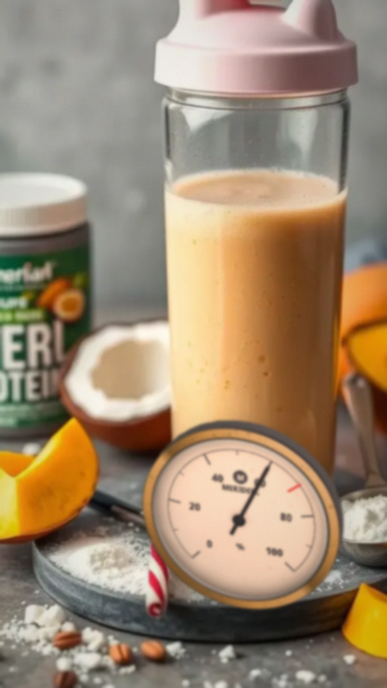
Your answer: {"value": 60, "unit": "%"}
